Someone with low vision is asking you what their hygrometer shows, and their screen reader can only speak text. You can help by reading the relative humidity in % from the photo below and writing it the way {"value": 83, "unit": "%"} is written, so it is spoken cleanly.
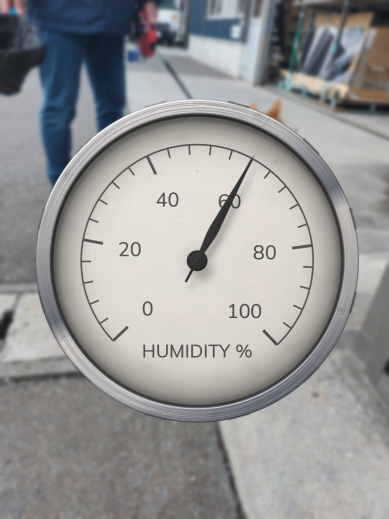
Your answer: {"value": 60, "unit": "%"}
